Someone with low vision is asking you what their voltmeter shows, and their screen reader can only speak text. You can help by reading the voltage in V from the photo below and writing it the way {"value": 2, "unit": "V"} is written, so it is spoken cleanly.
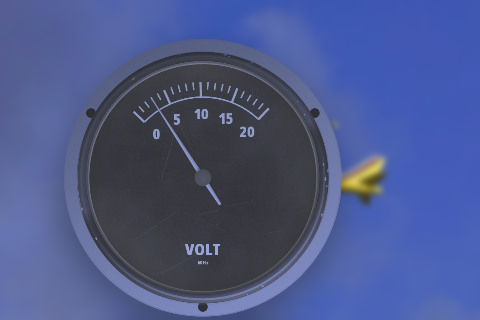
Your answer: {"value": 3, "unit": "V"}
